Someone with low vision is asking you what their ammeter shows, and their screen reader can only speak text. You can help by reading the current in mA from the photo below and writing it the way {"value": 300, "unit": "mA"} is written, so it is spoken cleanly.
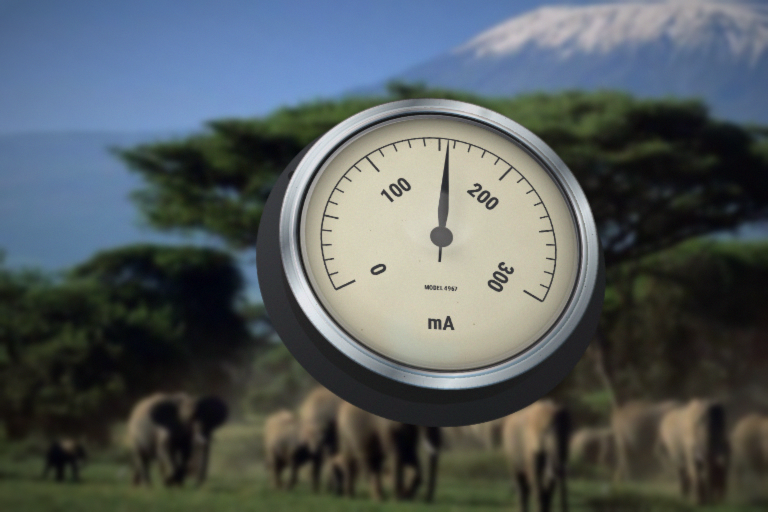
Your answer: {"value": 155, "unit": "mA"}
